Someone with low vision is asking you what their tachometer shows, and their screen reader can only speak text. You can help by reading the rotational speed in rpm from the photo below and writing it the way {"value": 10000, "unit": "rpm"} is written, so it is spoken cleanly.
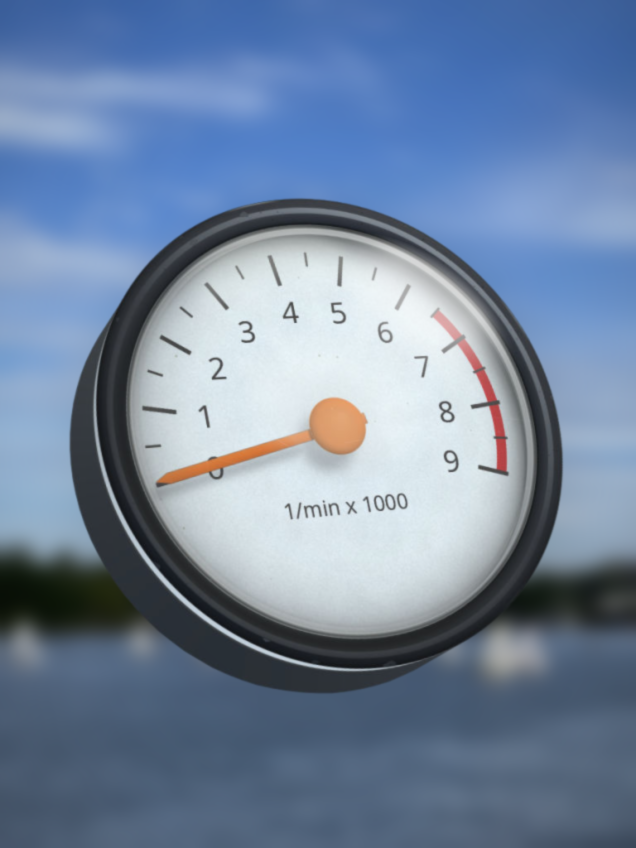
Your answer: {"value": 0, "unit": "rpm"}
